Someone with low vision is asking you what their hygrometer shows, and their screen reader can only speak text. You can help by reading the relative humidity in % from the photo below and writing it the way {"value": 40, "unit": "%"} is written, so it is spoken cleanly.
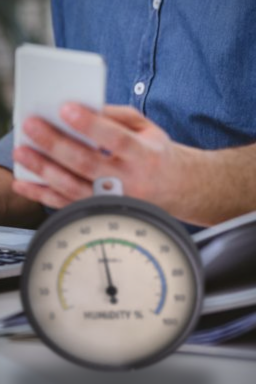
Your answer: {"value": 45, "unit": "%"}
